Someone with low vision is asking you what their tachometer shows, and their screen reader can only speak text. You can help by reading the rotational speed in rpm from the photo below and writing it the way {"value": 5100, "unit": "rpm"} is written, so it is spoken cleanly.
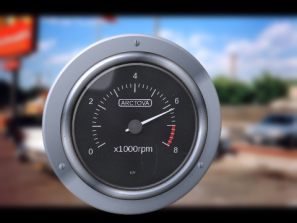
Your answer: {"value": 6200, "unit": "rpm"}
